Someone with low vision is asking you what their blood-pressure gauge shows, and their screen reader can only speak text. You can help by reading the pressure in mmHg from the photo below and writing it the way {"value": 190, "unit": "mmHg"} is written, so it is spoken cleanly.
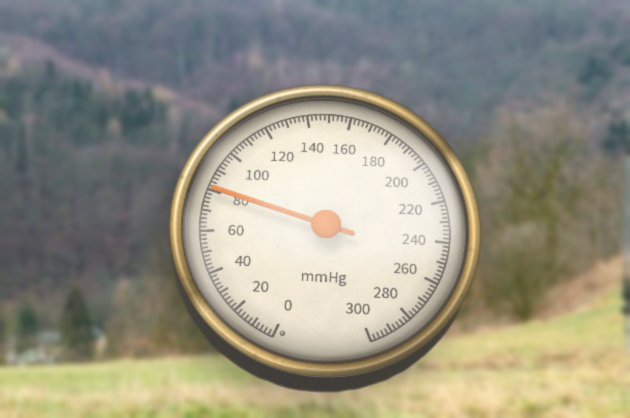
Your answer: {"value": 80, "unit": "mmHg"}
